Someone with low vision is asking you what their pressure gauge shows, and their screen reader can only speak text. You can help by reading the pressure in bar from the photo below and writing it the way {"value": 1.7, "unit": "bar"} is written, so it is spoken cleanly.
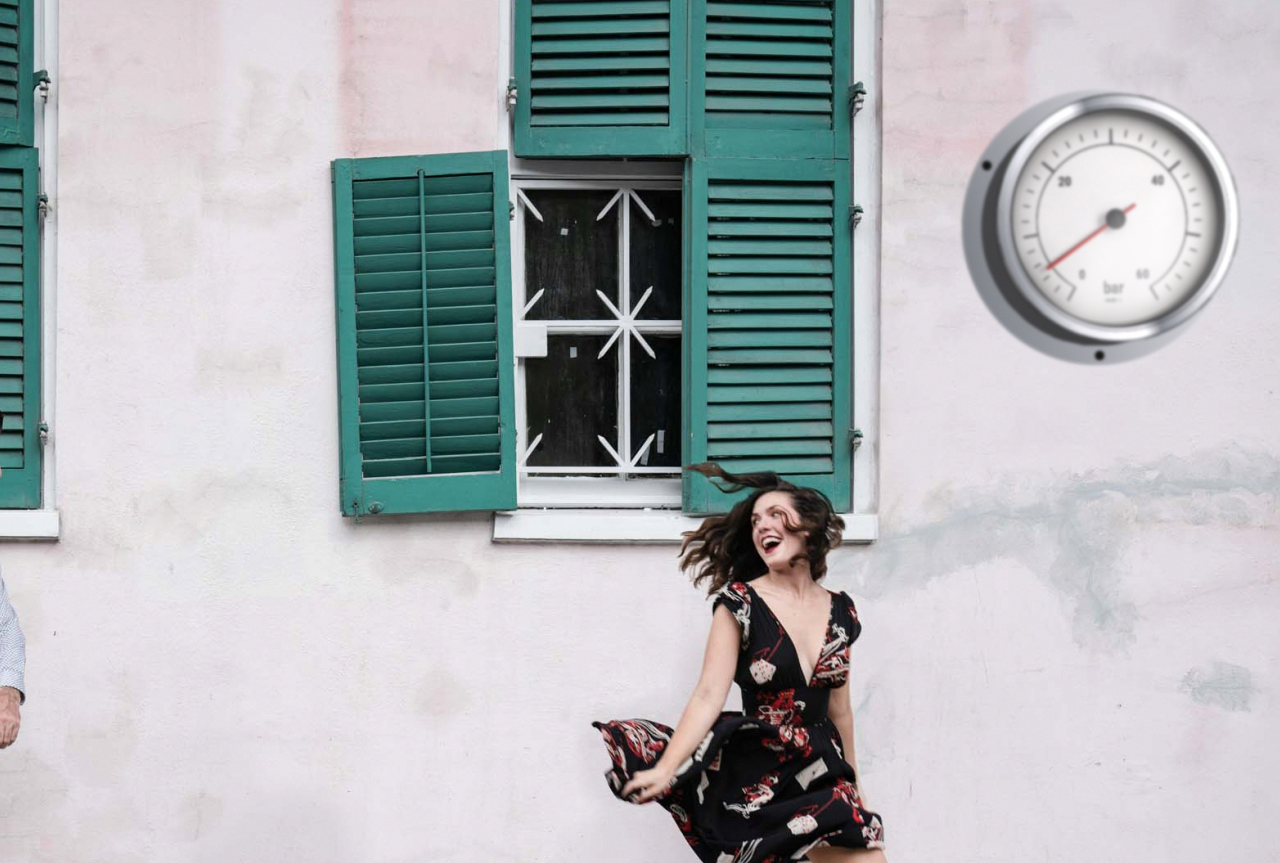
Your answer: {"value": 5, "unit": "bar"}
